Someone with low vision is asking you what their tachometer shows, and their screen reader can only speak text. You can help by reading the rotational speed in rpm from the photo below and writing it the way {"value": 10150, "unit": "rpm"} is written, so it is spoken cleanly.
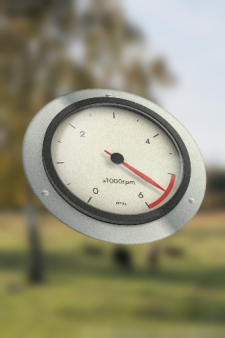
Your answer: {"value": 5500, "unit": "rpm"}
